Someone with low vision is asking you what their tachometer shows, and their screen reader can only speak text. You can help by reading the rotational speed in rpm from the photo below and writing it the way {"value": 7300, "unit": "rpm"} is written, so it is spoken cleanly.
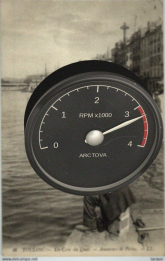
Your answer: {"value": 3200, "unit": "rpm"}
